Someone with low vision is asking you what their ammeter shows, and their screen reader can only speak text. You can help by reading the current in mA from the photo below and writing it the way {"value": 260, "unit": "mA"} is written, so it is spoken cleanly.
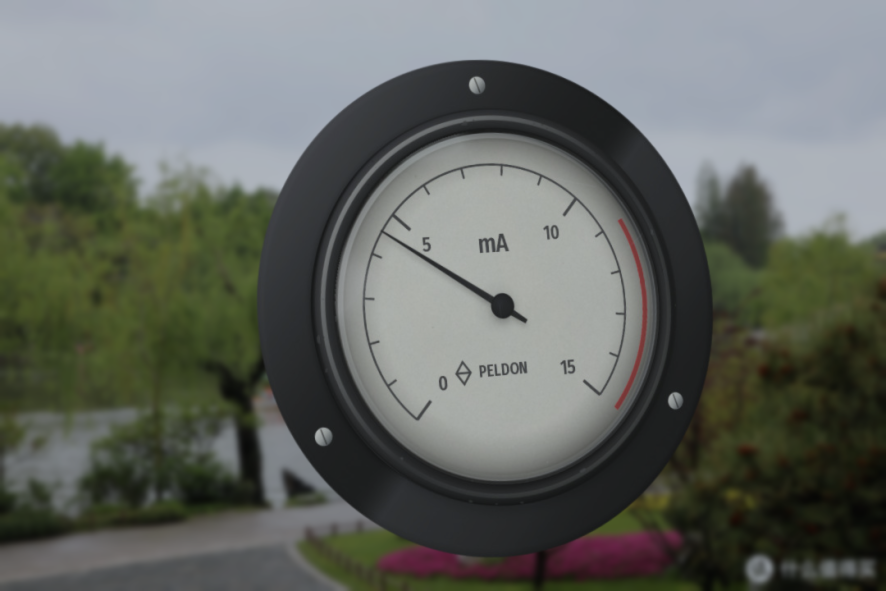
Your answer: {"value": 4.5, "unit": "mA"}
